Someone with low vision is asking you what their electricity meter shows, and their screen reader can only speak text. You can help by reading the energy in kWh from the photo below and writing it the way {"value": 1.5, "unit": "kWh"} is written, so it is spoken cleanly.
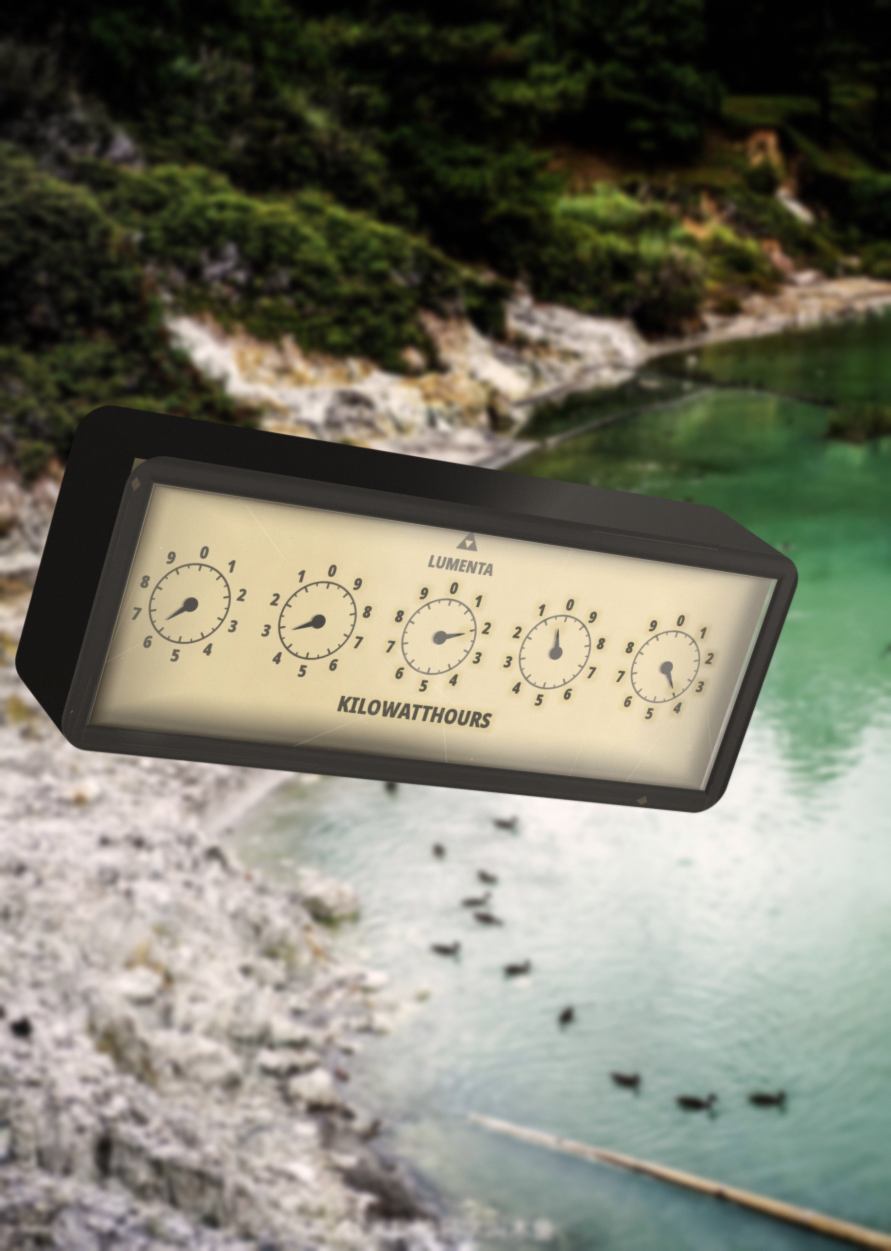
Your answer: {"value": 63204, "unit": "kWh"}
